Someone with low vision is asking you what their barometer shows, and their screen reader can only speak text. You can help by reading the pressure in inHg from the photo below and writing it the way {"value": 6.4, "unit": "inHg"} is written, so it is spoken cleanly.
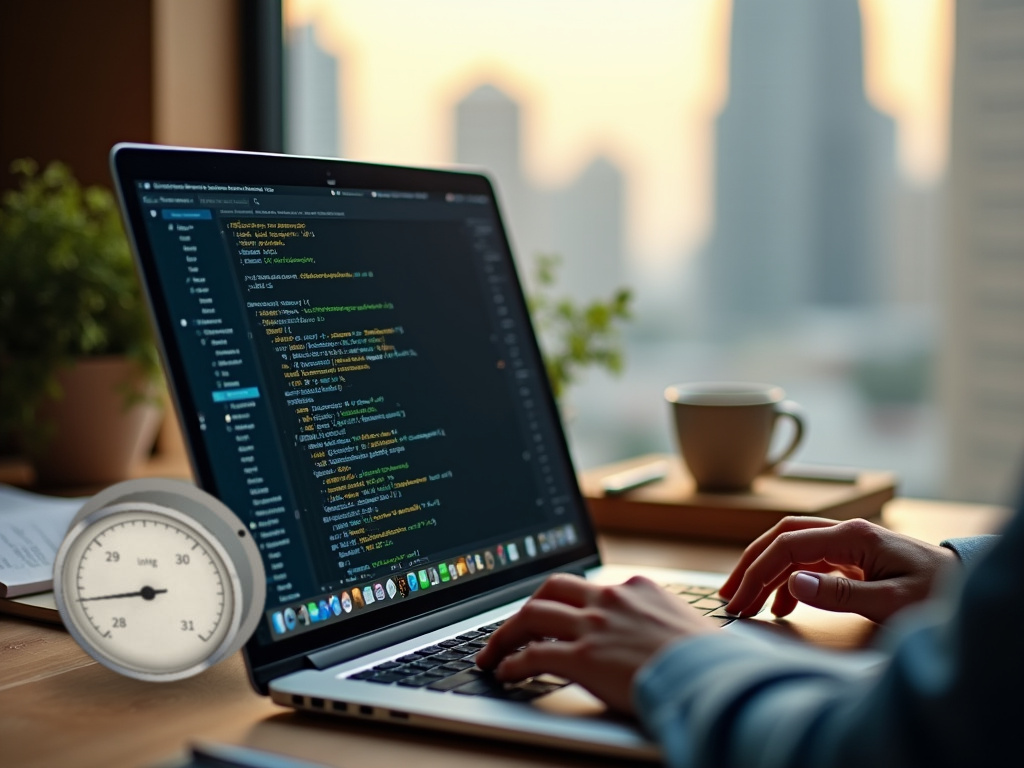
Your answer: {"value": 28.4, "unit": "inHg"}
